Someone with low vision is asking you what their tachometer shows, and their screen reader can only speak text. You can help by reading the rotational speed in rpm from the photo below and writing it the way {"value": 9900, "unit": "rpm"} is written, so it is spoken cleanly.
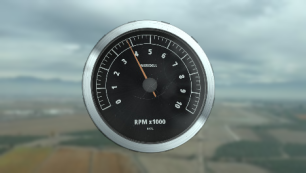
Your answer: {"value": 3800, "unit": "rpm"}
